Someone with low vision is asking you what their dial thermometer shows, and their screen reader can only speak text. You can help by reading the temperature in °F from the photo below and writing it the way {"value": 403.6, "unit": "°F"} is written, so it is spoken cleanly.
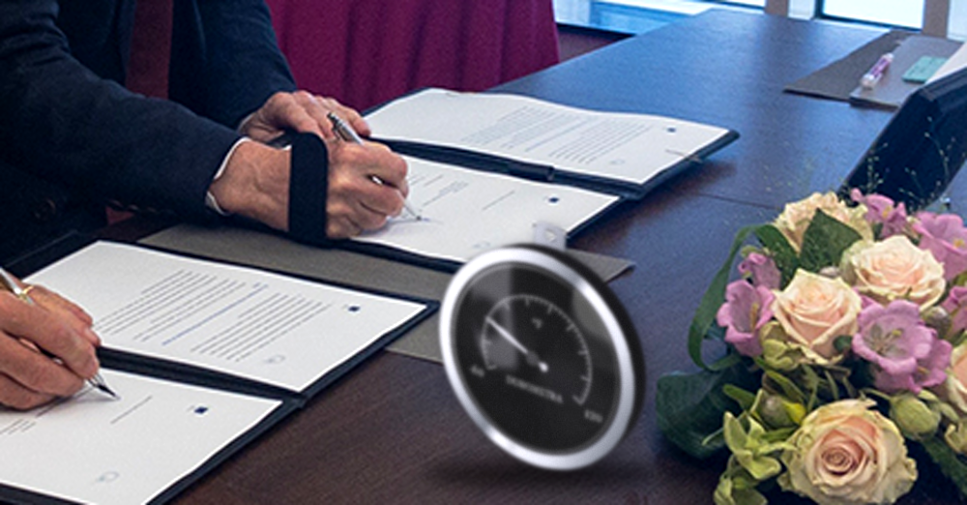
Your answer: {"value": -20, "unit": "°F"}
